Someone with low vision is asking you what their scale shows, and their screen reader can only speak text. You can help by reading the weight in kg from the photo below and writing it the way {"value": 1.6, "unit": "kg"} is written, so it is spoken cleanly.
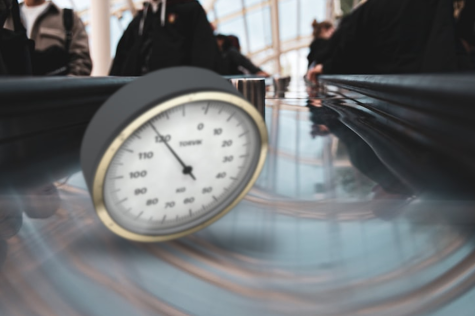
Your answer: {"value": 120, "unit": "kg"}
